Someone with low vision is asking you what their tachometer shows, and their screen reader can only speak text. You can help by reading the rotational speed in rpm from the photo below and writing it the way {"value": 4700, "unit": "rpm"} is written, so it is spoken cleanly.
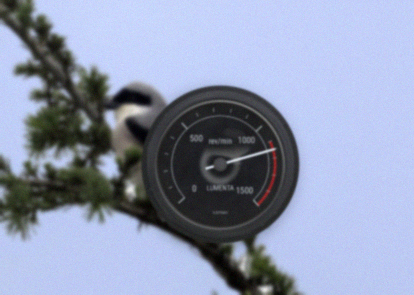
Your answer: {"value": 1150, "unit": "rpm"}
